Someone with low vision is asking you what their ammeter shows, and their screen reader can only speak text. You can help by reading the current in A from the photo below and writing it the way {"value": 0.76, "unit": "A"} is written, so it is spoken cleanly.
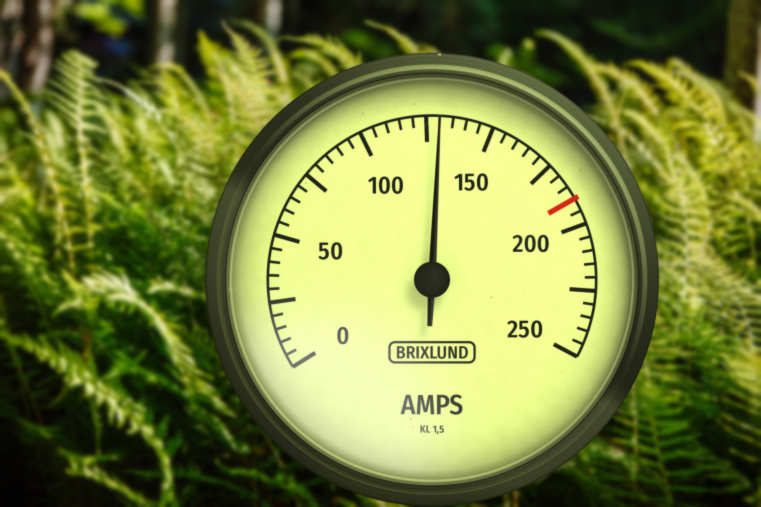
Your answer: {"value": 130, "unit": "A"}
